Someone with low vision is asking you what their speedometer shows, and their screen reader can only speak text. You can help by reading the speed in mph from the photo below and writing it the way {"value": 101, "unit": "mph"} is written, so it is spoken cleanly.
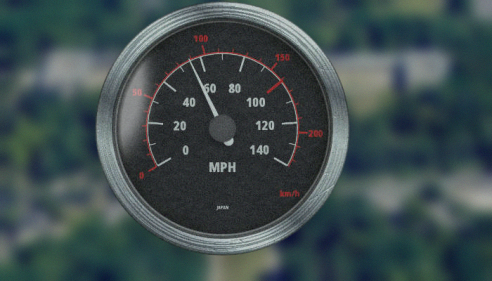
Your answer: {"value": 55, "unit": "mph"}
